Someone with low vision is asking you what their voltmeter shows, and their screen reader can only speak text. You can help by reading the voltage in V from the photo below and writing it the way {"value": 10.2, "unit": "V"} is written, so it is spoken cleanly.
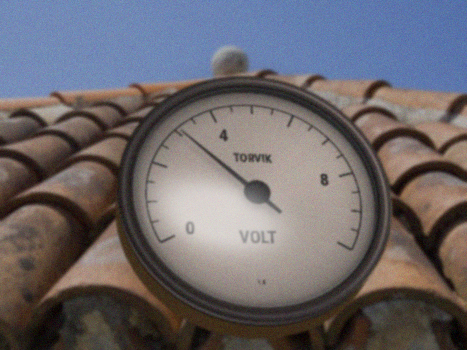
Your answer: {"value": 3, "unit": "V"}
